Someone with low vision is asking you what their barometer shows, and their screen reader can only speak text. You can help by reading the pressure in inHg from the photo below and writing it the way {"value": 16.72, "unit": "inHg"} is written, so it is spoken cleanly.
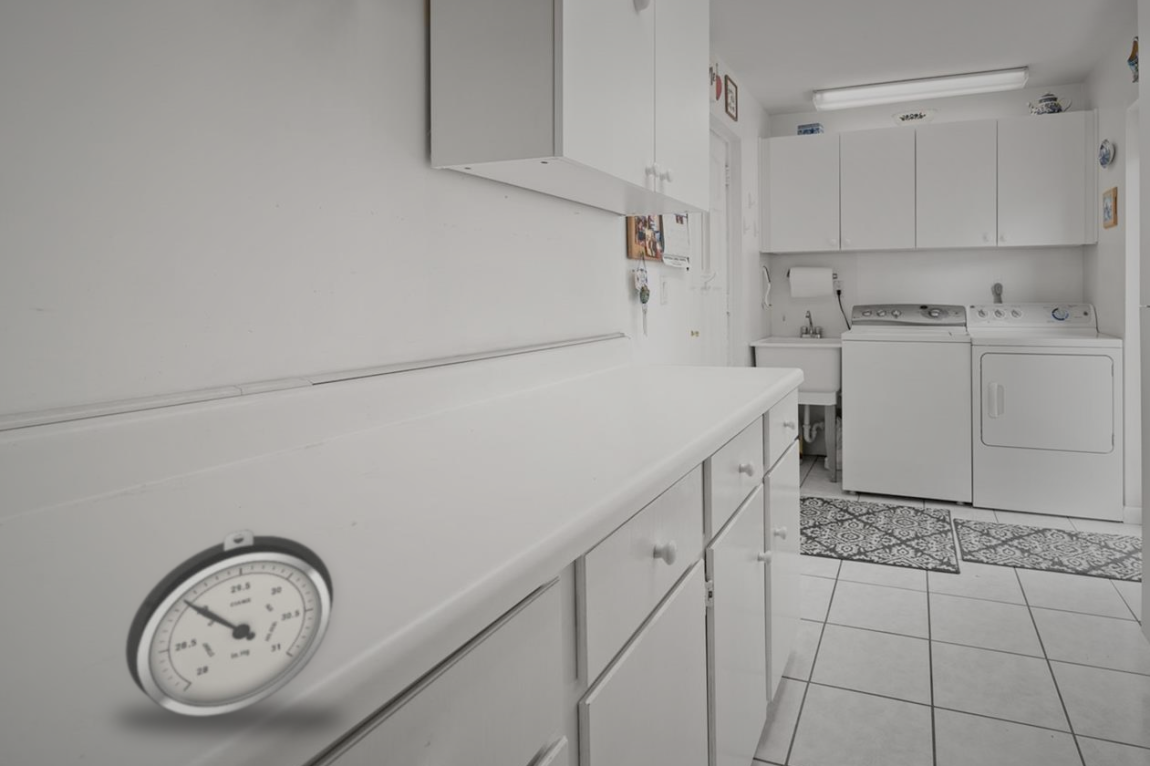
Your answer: {"value": 29, "unit": "inHg"}
